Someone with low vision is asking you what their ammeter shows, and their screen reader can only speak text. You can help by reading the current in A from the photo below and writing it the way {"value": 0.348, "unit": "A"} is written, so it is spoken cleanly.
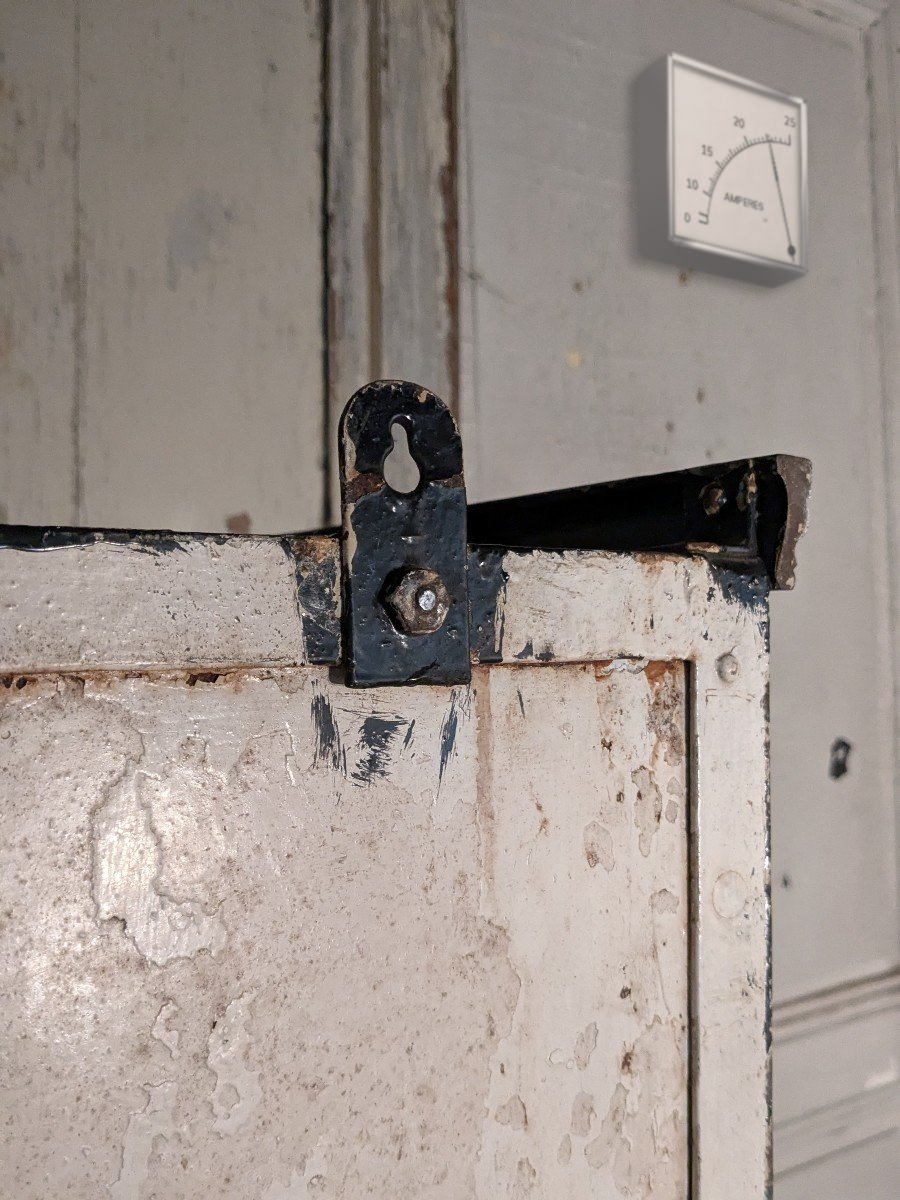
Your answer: {"value": 22.5, "unit": "A"}
